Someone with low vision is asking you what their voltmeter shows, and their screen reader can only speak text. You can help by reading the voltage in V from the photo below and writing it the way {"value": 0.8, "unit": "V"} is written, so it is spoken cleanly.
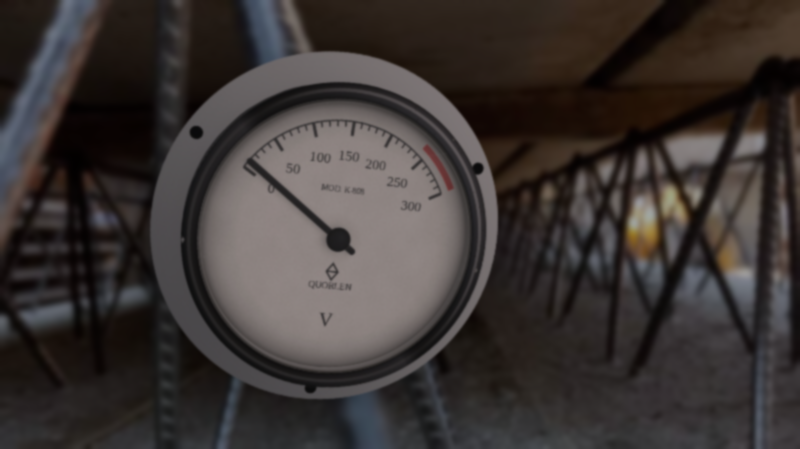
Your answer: {"value": 10, "unit": "V"}
